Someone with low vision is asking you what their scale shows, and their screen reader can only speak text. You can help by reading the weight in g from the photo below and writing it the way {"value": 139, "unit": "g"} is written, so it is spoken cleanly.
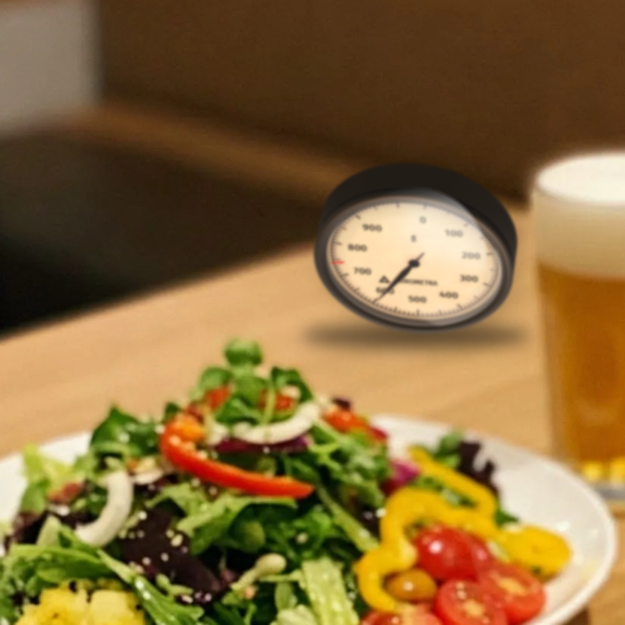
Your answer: {"value": 600, "unit": "g"}
